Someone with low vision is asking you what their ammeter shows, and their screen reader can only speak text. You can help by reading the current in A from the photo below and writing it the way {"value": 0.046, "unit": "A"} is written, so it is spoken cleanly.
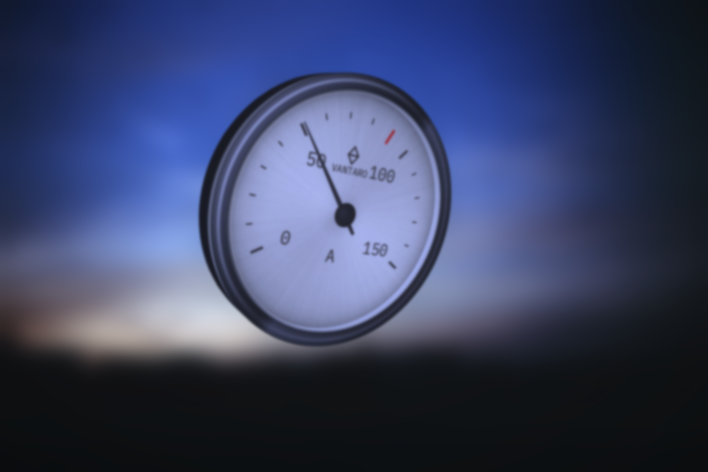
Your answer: {"value": 50, "unit": "A"}
